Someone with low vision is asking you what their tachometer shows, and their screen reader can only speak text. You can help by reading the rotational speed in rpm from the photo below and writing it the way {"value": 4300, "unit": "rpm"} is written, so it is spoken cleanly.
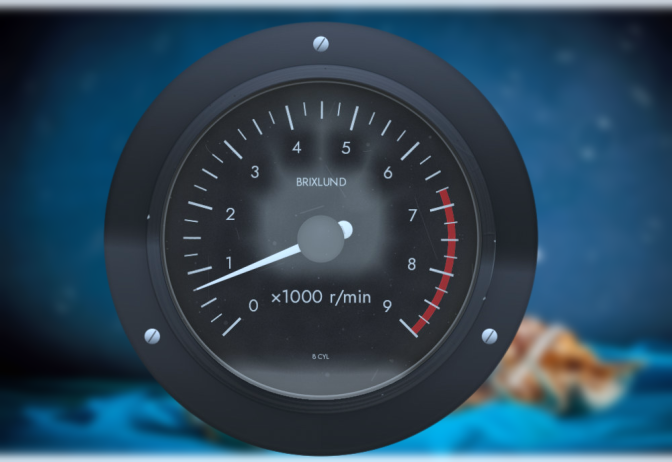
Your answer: {"value": 750, "unit": "rpm"}
